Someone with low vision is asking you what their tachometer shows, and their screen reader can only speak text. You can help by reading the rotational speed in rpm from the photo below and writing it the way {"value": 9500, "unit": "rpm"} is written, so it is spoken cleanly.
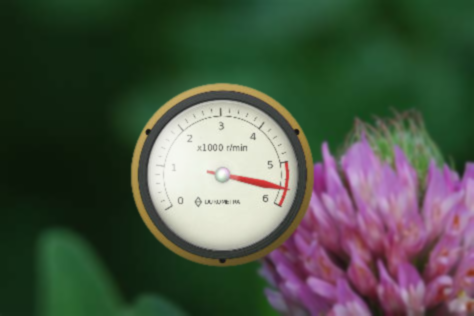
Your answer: {"value": 5600, "unit": "rpm"}
